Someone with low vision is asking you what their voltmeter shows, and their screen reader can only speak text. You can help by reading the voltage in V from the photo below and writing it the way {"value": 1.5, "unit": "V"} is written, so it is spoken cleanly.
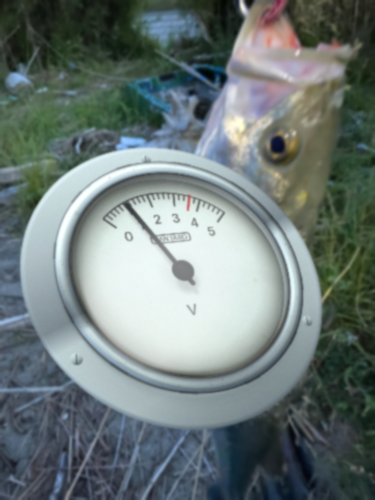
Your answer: {"value": 1, "unit": "V"}
